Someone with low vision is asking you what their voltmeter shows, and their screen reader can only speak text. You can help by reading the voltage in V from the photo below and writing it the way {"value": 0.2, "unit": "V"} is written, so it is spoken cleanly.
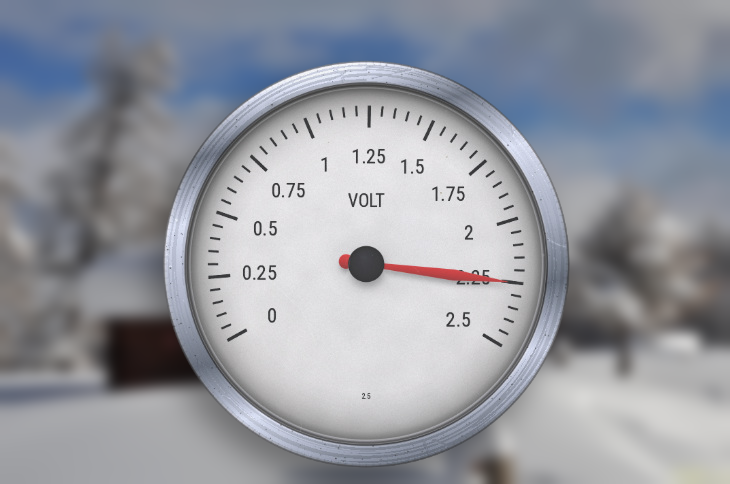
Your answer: {"value": 2.25, "unit": "V"}
